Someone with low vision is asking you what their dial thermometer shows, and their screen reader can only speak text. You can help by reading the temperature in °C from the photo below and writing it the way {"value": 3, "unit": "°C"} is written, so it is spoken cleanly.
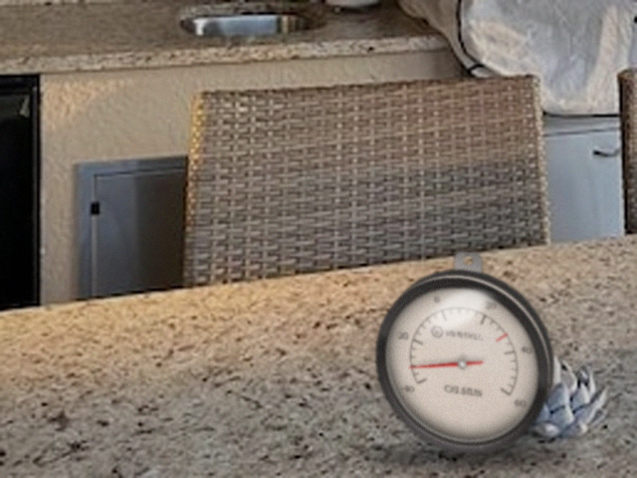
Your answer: {"value": -32, "unit": "°C"}
